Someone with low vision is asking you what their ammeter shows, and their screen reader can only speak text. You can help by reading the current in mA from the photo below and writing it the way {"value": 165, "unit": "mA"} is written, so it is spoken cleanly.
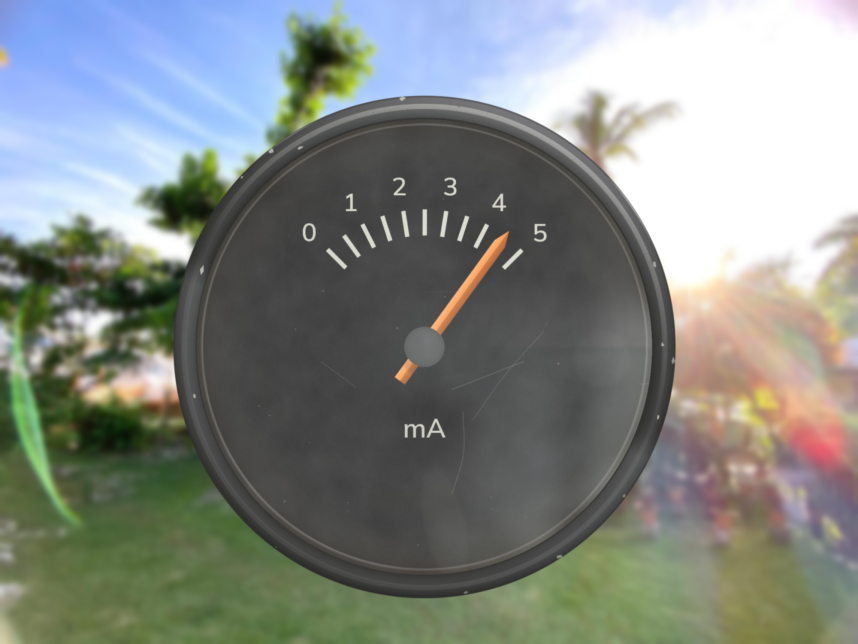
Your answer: {"value": 4.5, "unit": "mA"}
